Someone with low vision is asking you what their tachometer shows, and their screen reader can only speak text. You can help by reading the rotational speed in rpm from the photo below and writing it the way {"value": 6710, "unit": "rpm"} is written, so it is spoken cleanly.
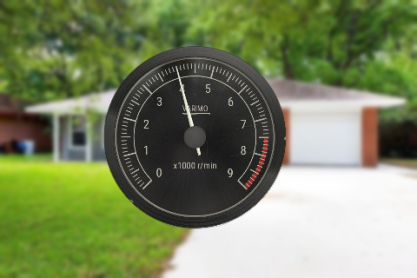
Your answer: {"value": 4000, "unit": "rpm"}
